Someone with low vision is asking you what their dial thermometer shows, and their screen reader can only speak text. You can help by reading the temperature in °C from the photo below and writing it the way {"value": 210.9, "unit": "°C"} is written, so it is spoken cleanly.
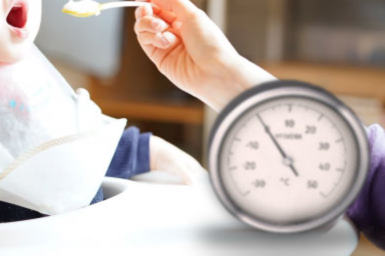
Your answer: {"value": 0, "unit": "°C"}
